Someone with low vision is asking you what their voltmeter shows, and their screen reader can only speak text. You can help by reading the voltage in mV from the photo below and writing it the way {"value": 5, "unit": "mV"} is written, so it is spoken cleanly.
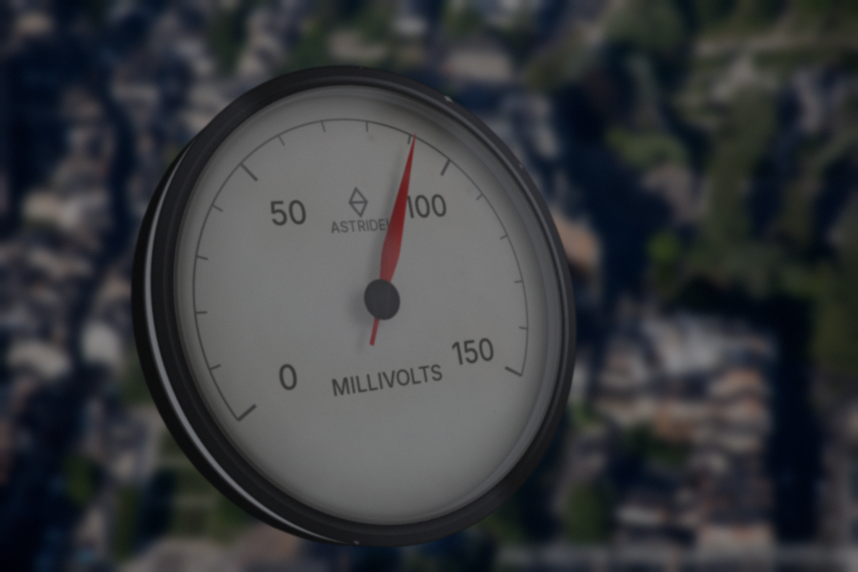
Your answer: {"value": 90, "unit": "mV"}
